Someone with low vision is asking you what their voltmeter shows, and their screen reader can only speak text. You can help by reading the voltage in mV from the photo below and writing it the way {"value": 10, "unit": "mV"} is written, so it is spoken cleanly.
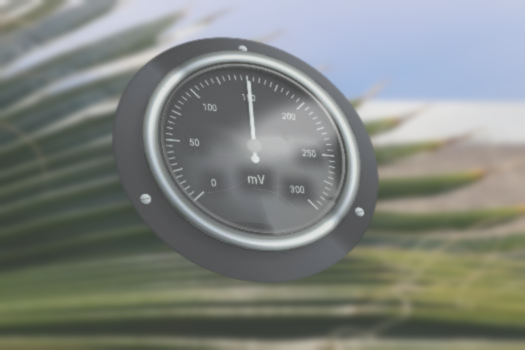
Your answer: {"value": 150, "unit": "mV"}
